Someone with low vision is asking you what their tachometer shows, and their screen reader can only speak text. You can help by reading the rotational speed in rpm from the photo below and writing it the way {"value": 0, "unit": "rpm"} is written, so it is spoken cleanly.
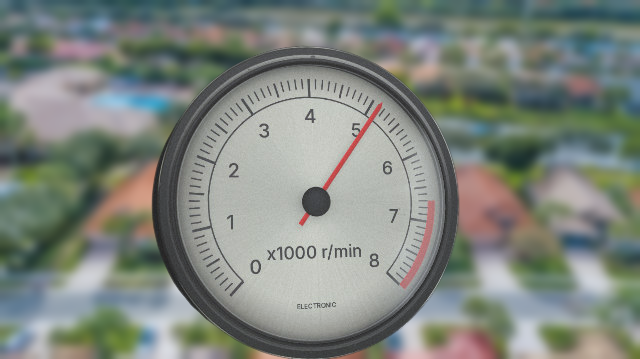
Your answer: {"value": 5100, "unit": "rpm"}
